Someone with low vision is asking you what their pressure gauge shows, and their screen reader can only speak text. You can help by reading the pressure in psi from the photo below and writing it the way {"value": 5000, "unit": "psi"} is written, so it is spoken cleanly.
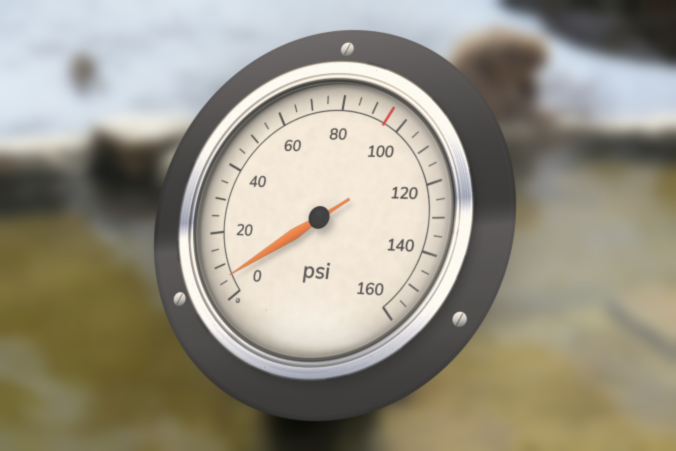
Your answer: {"value": 5, "unit": "psi"}
